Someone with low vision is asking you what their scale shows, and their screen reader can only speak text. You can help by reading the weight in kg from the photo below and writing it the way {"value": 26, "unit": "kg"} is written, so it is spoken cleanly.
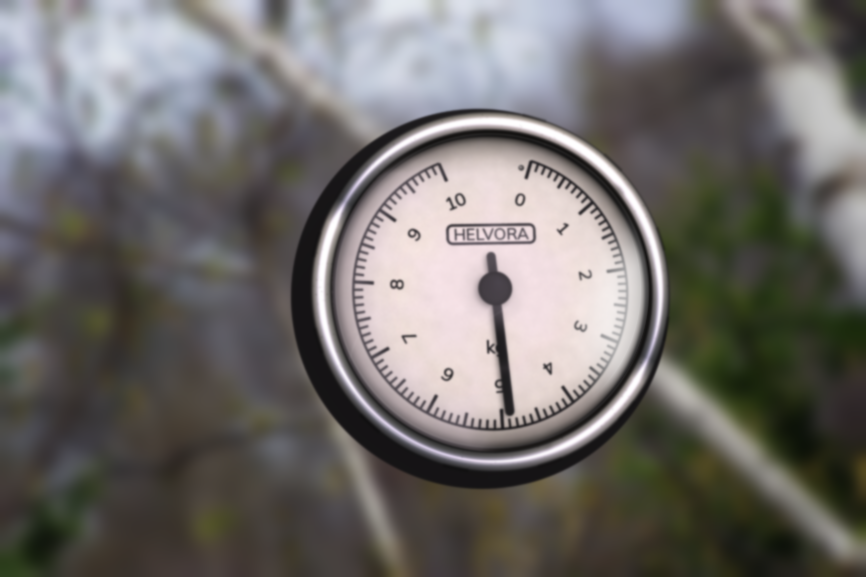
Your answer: {"value": 4.9, "unit": "kg"}
